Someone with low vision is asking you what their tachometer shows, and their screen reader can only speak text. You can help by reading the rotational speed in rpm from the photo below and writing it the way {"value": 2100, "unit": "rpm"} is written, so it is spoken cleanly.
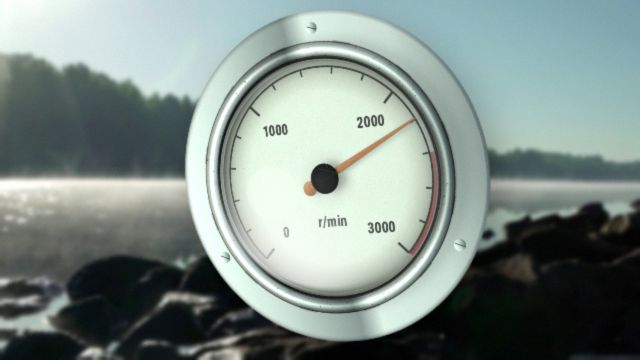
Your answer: {"value": 2200, "unit": "rpm"}
